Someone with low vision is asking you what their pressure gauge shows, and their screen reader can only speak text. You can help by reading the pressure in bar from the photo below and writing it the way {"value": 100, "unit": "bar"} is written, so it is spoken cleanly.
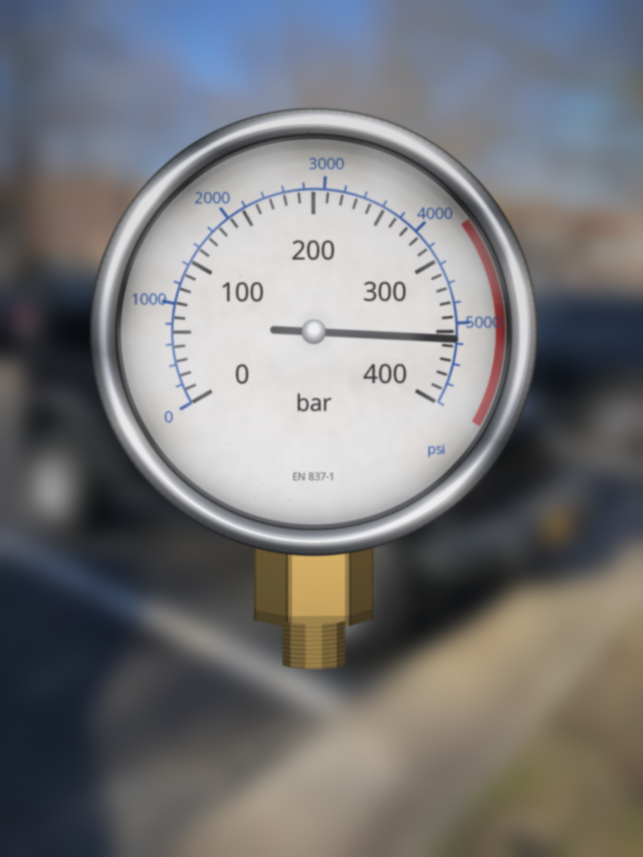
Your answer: {"value": 355, "unit": "bar"}
